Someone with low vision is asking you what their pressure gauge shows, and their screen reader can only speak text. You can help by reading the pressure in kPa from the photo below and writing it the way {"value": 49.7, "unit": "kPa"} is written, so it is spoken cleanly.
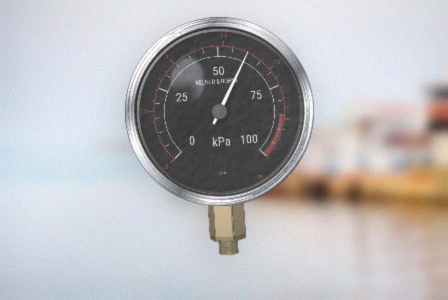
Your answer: {"value": 60, "unit": "kPa"}
